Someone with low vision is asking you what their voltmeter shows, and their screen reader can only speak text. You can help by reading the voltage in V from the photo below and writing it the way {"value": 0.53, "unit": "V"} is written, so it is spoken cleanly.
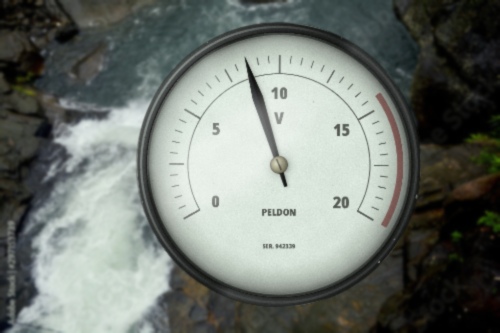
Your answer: {"value": 8.5, "unit": "V"}
